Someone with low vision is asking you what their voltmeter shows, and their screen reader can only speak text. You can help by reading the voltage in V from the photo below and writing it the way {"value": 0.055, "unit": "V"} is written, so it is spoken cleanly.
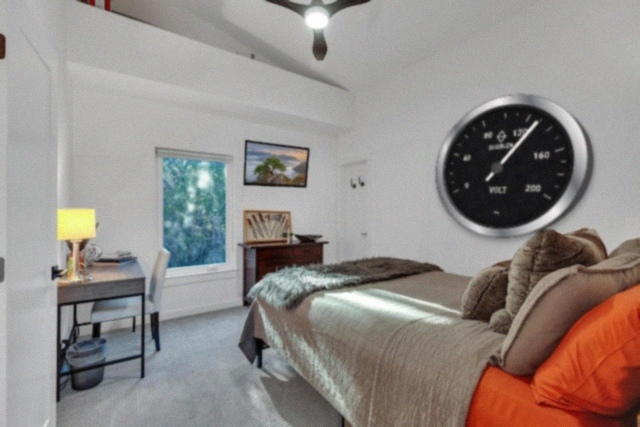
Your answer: {"value": 130, "unit": "V"}
